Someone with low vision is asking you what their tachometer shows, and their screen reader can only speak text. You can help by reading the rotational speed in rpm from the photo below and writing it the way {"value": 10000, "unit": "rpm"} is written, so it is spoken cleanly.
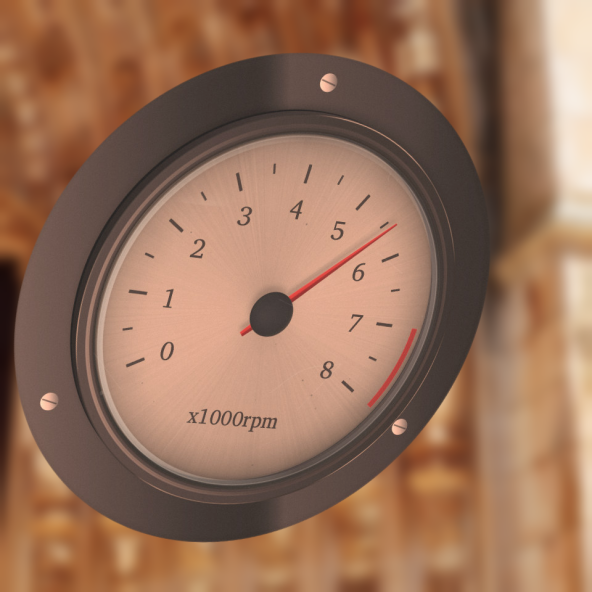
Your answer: {"value": 5500, "unit": "rpm"}
